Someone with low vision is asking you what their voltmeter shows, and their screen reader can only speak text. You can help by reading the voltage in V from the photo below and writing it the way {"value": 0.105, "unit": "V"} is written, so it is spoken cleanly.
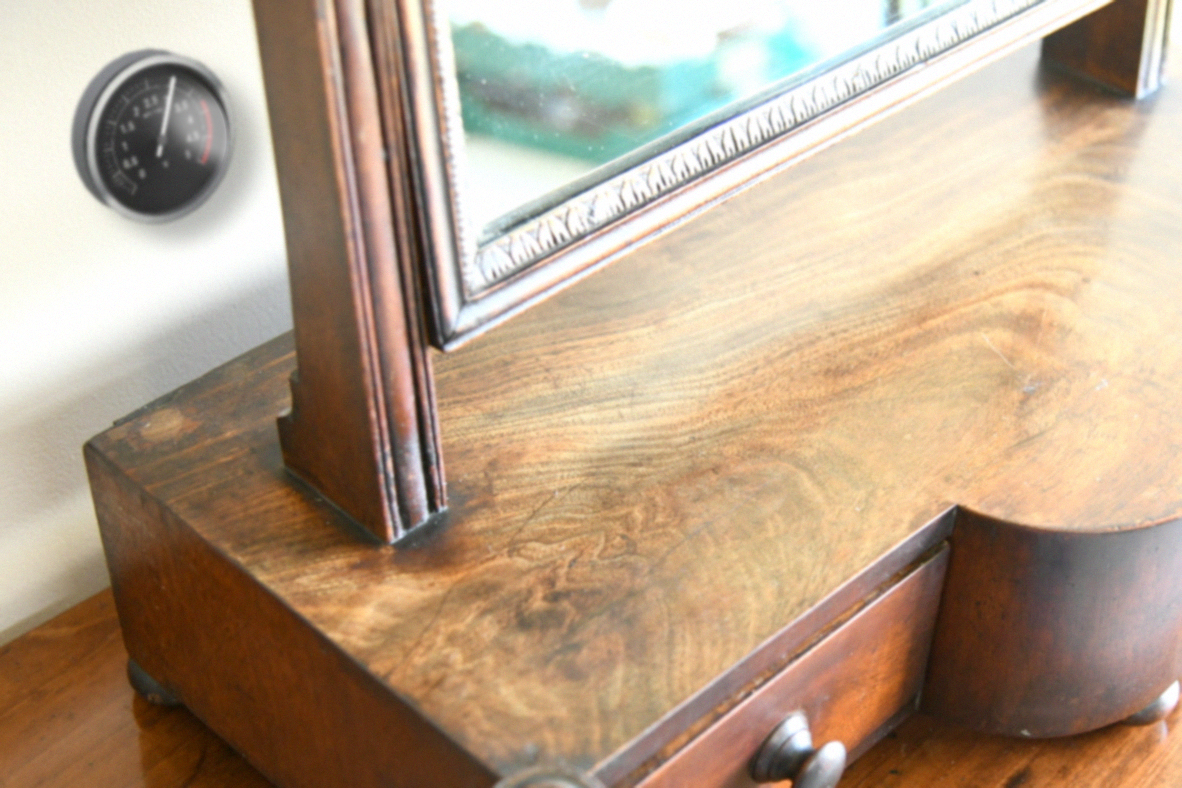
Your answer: {"value": 3, "unit": "V"}
